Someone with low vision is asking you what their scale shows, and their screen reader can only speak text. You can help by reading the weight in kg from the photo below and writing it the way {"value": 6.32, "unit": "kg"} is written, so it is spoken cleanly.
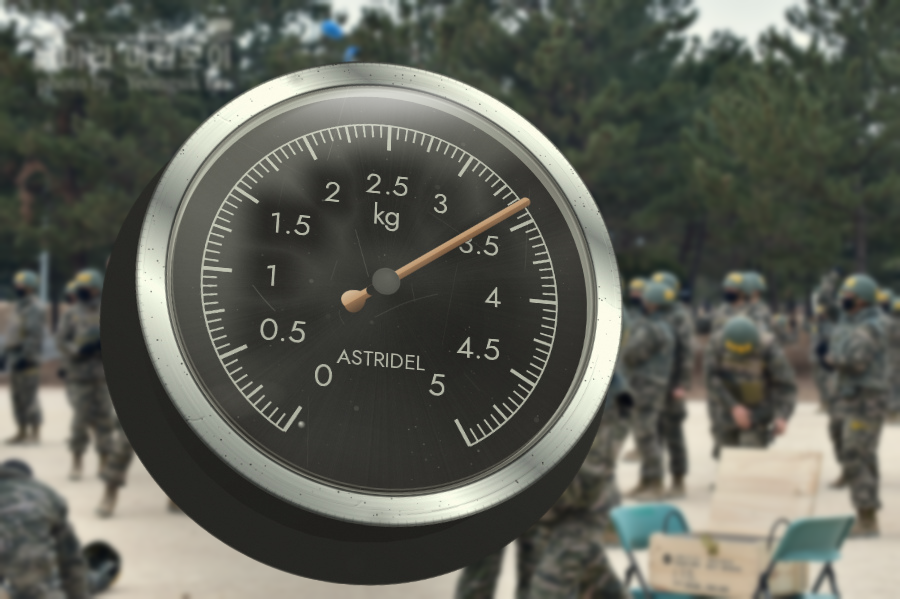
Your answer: {"value": 3.4, "unit": "kg"}
